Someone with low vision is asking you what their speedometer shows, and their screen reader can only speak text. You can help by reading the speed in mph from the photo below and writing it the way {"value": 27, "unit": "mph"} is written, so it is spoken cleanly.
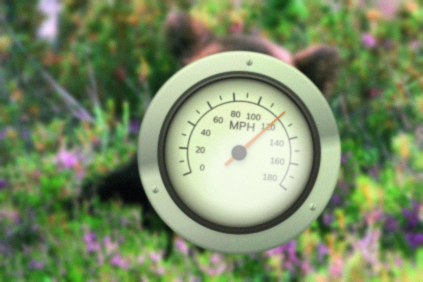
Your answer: {"value": 120, "unit": "mph"}
